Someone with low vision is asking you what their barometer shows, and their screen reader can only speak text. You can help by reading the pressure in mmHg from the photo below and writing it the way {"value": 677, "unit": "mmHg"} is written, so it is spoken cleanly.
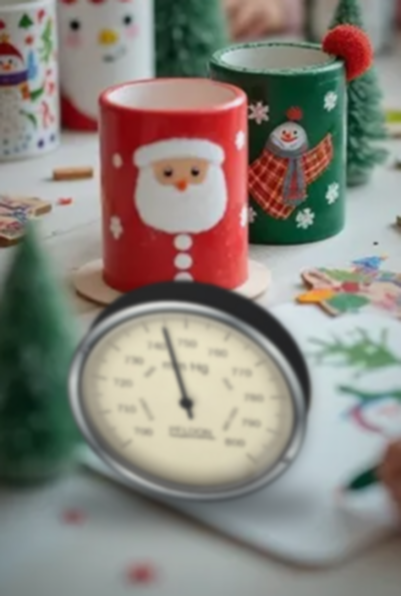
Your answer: {"value": 745, "unit": "mmHg"}
